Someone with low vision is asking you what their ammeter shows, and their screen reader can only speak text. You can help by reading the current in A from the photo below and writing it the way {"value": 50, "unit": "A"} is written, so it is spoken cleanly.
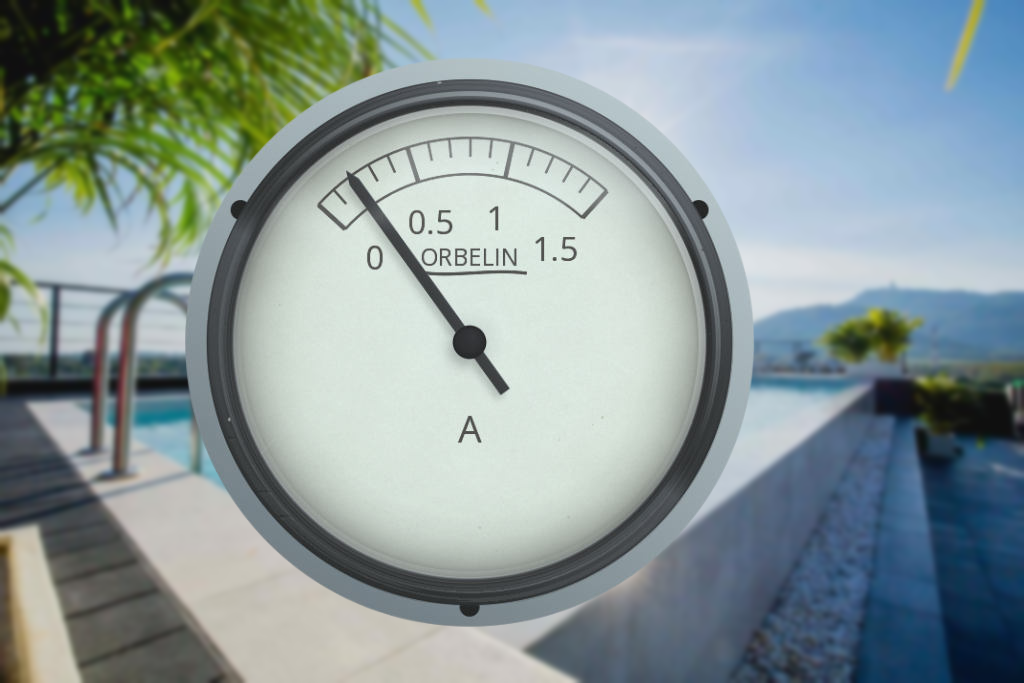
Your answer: {"value": 0.2, "unit": "A"}
